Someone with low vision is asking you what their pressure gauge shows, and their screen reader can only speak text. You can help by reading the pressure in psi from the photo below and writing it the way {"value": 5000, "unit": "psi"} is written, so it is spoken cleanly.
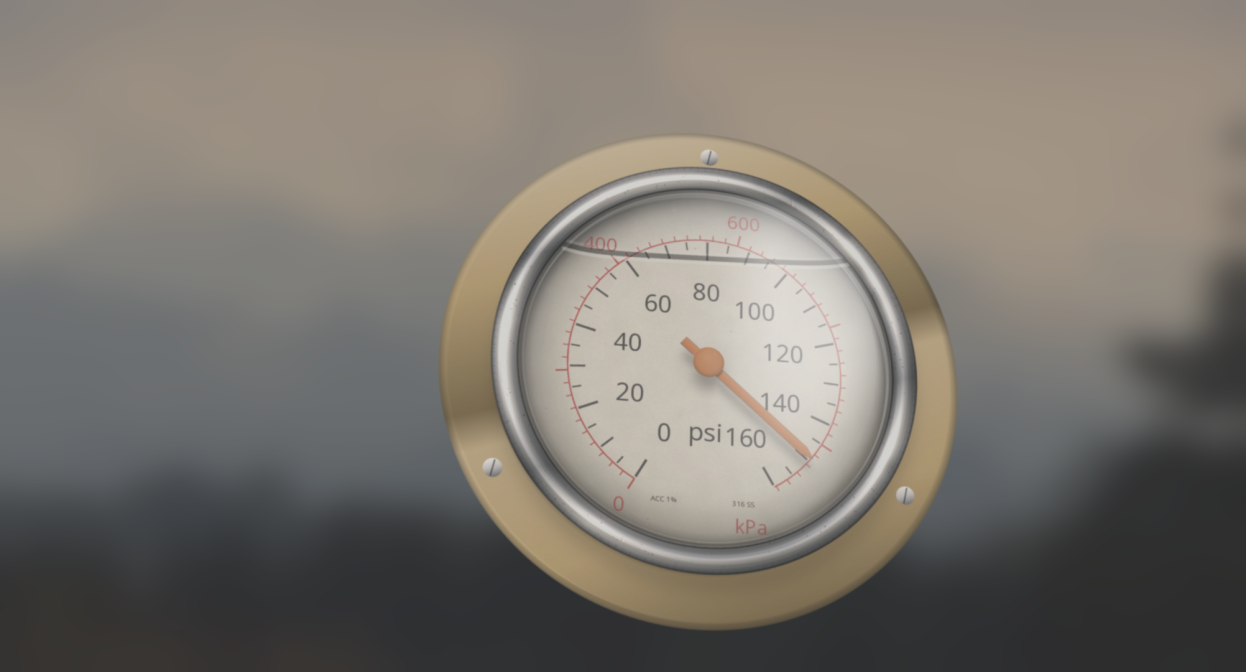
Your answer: {"value": 150, "unit": "psi"}
